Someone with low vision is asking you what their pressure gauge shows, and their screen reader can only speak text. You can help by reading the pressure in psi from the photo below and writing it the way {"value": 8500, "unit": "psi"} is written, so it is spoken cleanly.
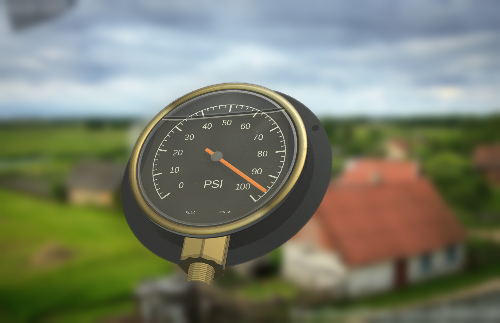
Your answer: {"value": 96, "unit": "psi"}
